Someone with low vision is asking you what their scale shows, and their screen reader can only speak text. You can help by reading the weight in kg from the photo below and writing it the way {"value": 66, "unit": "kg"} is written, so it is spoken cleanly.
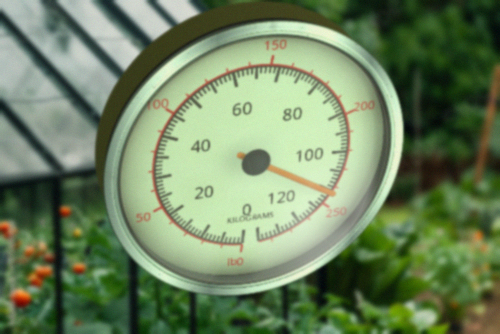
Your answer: {"value": 110, "unit": "kg"}
